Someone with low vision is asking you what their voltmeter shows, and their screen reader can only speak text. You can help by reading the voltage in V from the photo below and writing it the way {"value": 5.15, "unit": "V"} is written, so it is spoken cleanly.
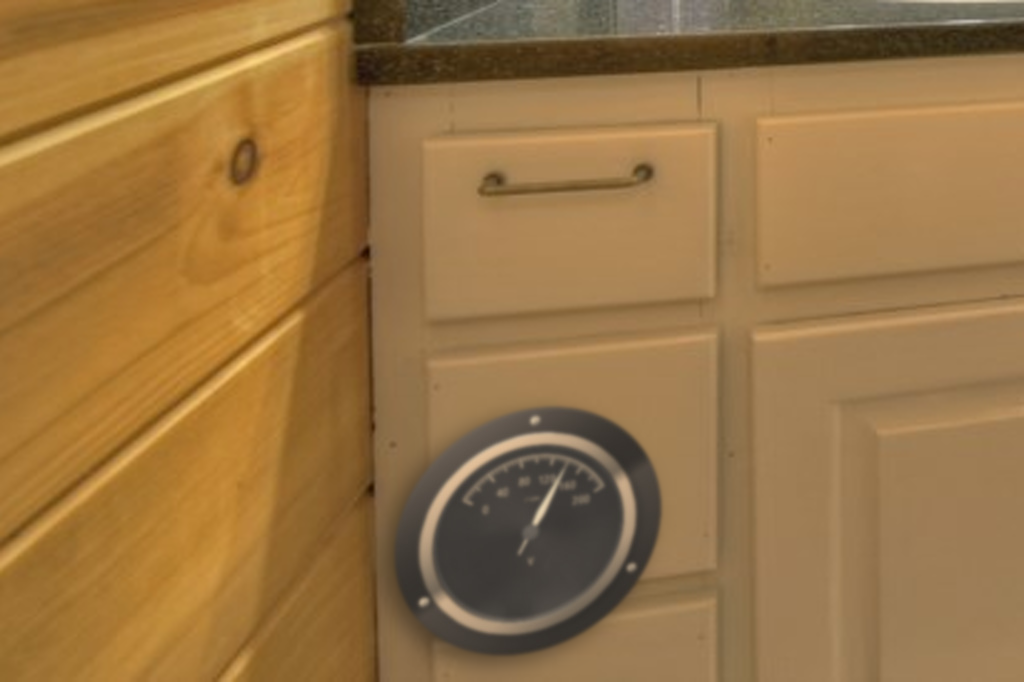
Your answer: {"value": 140, "unit": "V"}
